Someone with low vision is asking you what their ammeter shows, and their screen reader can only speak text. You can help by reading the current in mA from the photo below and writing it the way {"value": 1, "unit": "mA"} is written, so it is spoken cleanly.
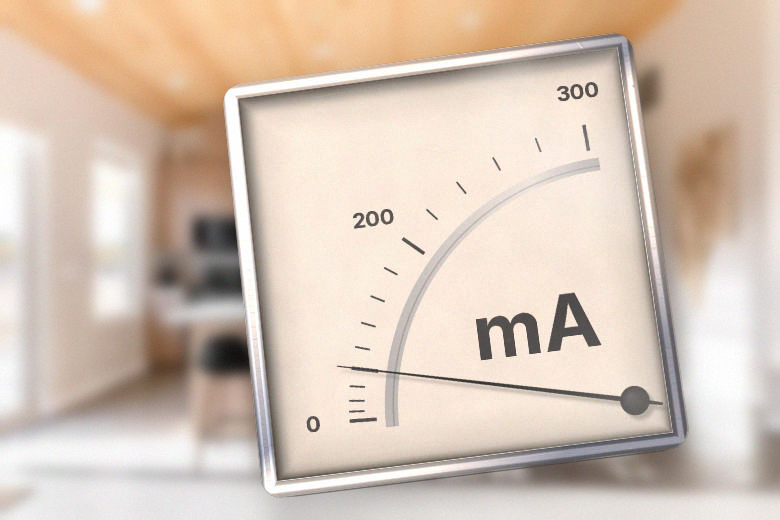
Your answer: {"value": 100, "unit": "mA"}
